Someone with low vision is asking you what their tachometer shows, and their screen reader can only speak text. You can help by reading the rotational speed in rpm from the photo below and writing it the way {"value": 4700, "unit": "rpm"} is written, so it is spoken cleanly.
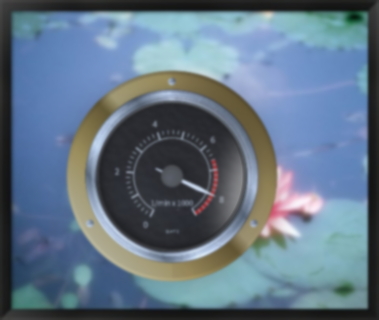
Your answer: {"value": 8000, "unit": "rpm"}
